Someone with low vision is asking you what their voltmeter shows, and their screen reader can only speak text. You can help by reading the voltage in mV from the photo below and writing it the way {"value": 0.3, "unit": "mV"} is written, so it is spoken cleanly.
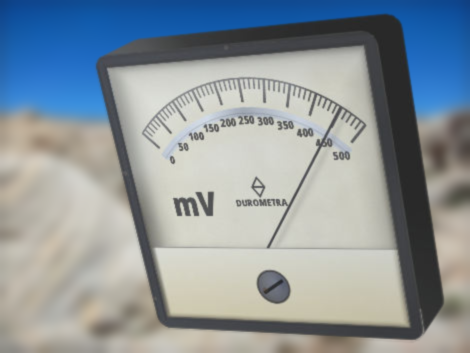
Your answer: {"value": 450, "unit": "mV"}
